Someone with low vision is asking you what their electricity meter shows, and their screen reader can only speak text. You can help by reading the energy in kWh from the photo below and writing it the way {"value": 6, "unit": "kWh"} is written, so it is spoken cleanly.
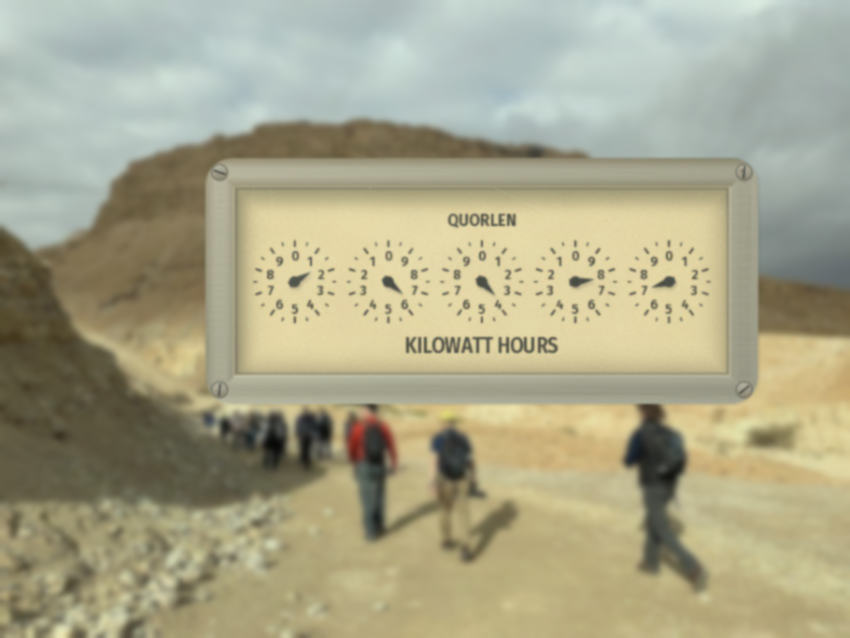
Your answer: {"value": 16377, "unit": "kWh"}
